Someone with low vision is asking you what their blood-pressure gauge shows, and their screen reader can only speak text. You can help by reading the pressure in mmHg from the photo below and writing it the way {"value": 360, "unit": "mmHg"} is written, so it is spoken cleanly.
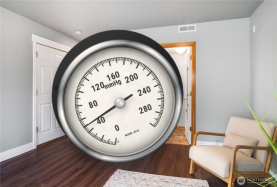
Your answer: {"value": 50, "unit": "mmHg"}
